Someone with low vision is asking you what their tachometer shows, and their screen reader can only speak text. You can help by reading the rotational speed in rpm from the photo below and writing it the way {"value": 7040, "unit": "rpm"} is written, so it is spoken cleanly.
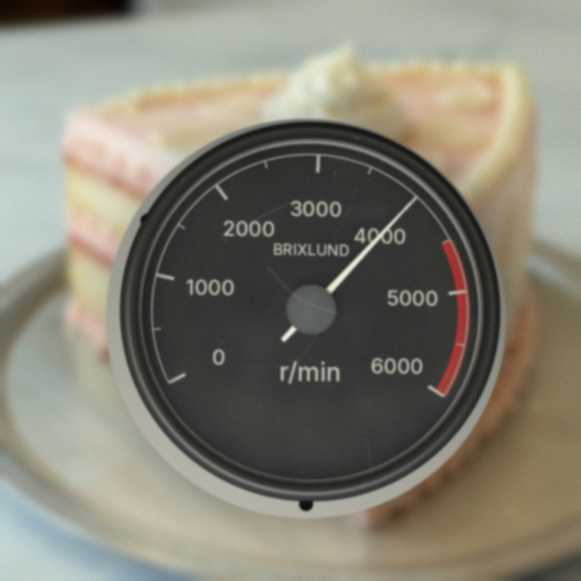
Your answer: {"value": 4000, "unit": "rpm"}
